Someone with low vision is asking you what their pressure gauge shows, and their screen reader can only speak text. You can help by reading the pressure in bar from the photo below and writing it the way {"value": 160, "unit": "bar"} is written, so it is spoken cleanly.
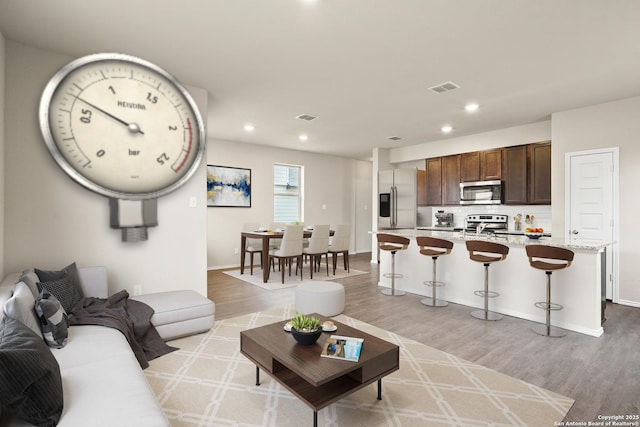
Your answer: {"value": 0.65, "unit": "bar"}
